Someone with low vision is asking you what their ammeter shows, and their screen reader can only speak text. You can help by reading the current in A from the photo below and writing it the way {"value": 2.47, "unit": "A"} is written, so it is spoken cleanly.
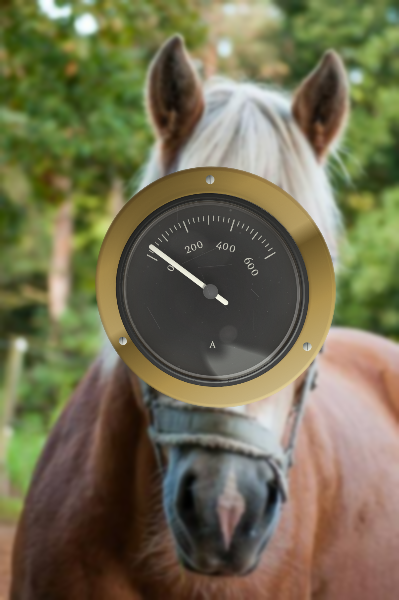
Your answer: {"value": 40, "unit": "A"}
